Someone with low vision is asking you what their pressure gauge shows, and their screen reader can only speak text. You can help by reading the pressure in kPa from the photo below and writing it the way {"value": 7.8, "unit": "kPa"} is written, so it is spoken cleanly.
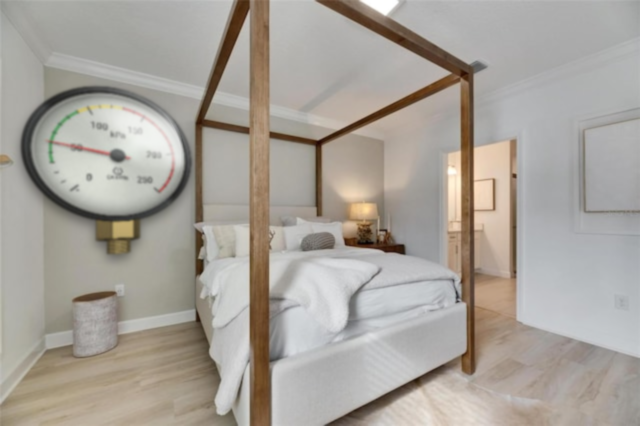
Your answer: {"value": 50, "unit": "kPa"}
